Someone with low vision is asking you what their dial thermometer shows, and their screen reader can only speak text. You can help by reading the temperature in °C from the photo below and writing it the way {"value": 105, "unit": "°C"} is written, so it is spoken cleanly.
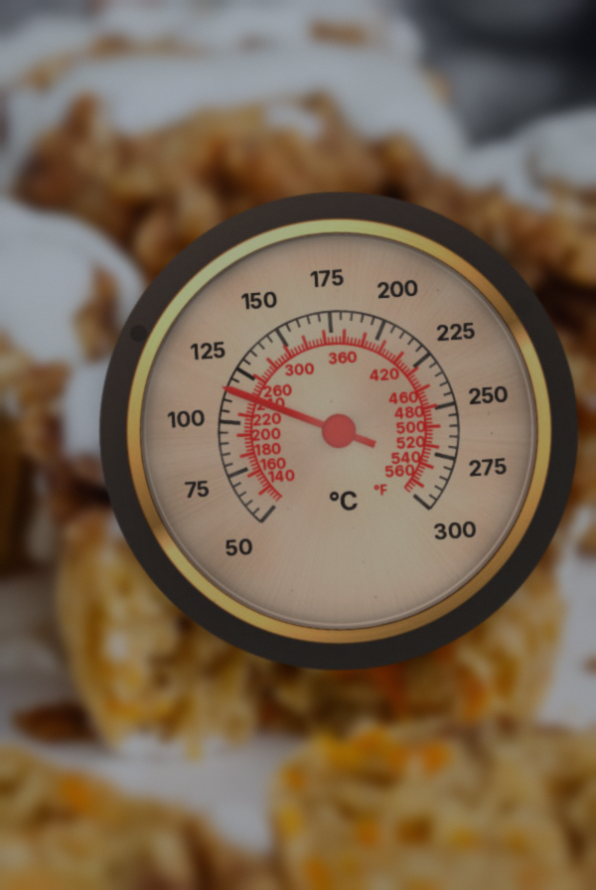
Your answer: {"value": 115, "unit": "°C"}
